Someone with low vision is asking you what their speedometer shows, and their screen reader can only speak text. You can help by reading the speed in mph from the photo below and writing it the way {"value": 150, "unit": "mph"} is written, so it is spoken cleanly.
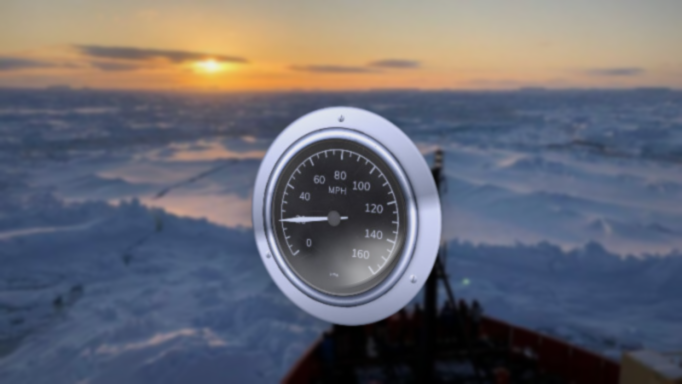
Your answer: {"value": 20, "unit": "mph"}
